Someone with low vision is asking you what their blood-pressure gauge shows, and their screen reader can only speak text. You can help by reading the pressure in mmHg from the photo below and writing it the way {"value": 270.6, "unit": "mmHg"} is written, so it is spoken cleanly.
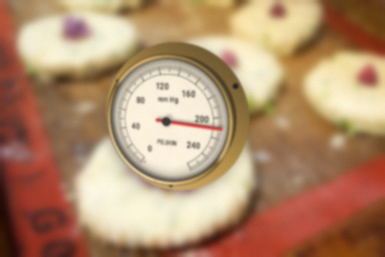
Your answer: {"value": 210, "unit": "mmHg"}
